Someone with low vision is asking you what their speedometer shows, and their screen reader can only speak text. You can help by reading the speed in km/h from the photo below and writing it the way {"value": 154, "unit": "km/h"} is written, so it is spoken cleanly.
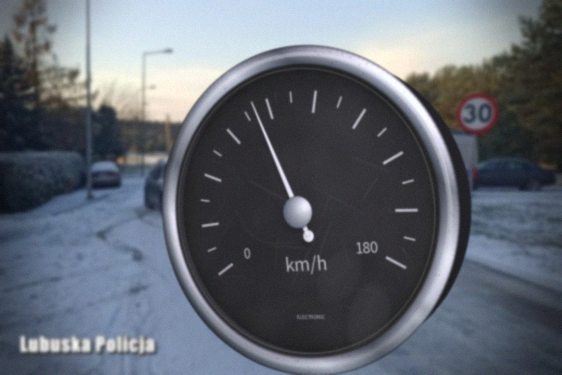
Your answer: {"value": 75, "unit": "km/h"}
